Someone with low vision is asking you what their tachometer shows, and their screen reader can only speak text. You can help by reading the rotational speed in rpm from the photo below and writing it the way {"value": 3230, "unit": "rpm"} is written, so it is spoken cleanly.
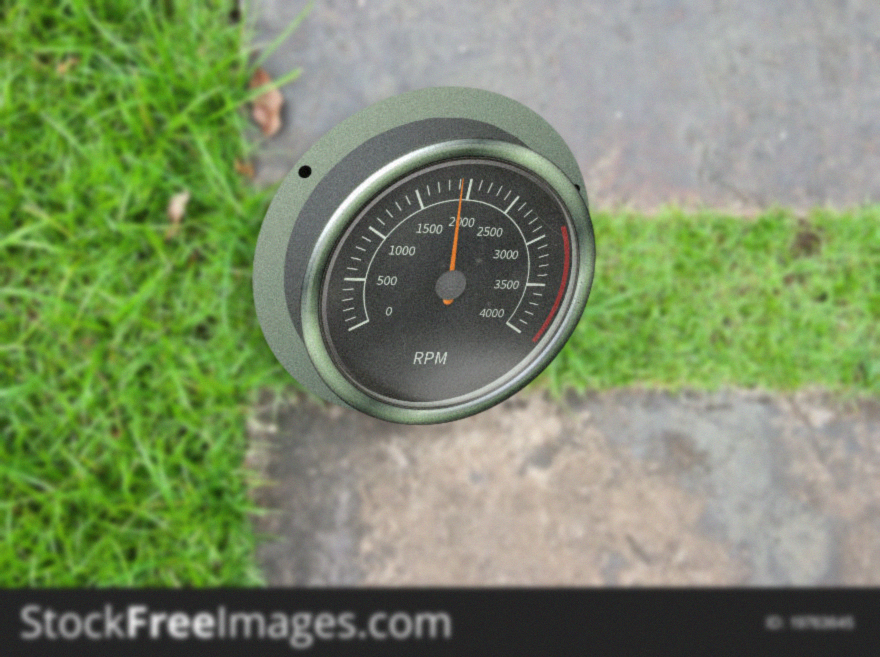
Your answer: {"value": 1900, "unit": "rpm"}
